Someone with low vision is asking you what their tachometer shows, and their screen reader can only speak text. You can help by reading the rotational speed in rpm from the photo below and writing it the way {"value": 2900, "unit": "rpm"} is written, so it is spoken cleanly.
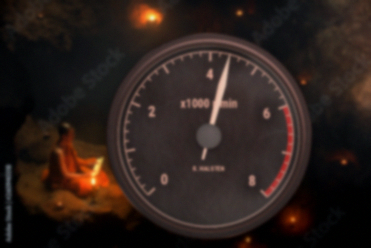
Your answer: {"value": 4400, "unit": "rpm"}
